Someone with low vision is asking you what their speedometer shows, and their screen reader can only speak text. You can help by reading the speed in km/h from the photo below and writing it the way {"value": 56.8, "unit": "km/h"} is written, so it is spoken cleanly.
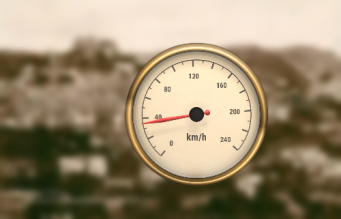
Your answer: {"value": 35, "unit": "km/h"}
